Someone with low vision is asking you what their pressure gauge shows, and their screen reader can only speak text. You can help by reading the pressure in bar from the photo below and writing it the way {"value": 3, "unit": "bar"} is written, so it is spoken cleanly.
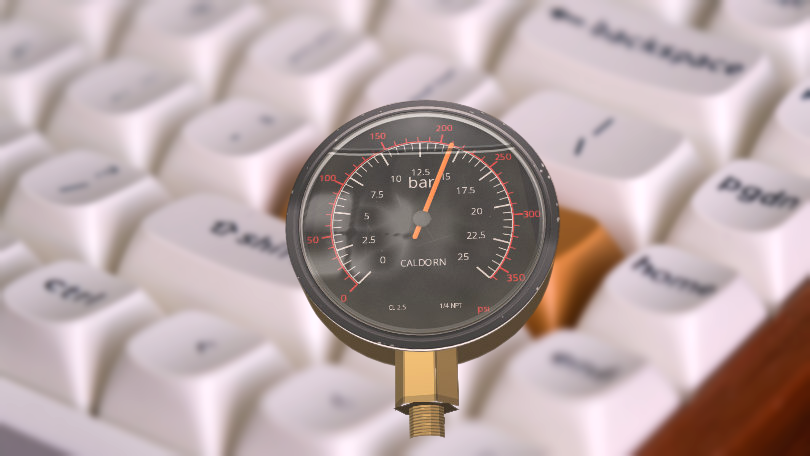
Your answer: {"value": 14.5, "unit": "bar"}
